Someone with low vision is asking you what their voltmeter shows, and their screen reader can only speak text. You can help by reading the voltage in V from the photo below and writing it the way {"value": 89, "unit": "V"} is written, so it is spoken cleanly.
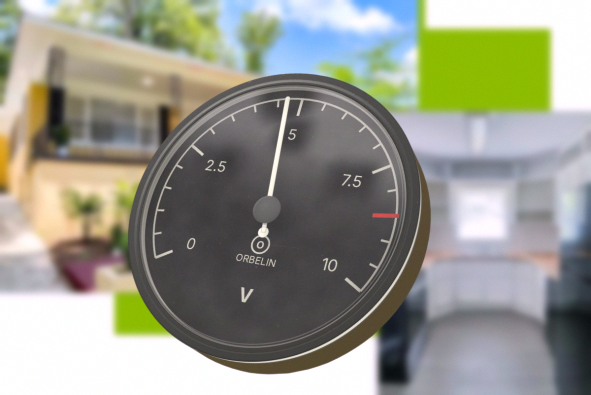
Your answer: {"value": 4.75, "unit": "V"}
